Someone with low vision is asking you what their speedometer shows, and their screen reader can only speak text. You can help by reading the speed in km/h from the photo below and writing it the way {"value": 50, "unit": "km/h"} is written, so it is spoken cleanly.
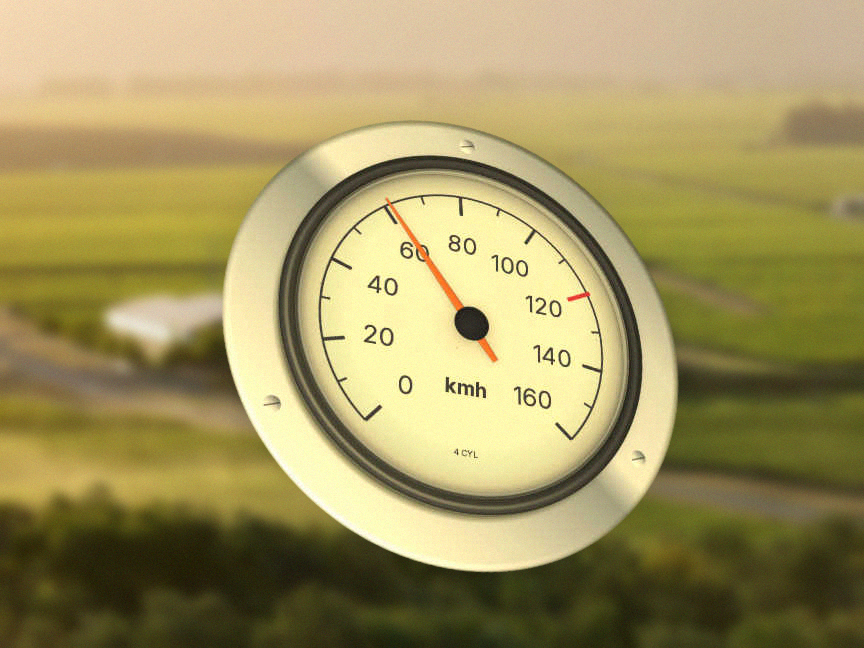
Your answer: {"value": 60, "unit": "km/h"}
